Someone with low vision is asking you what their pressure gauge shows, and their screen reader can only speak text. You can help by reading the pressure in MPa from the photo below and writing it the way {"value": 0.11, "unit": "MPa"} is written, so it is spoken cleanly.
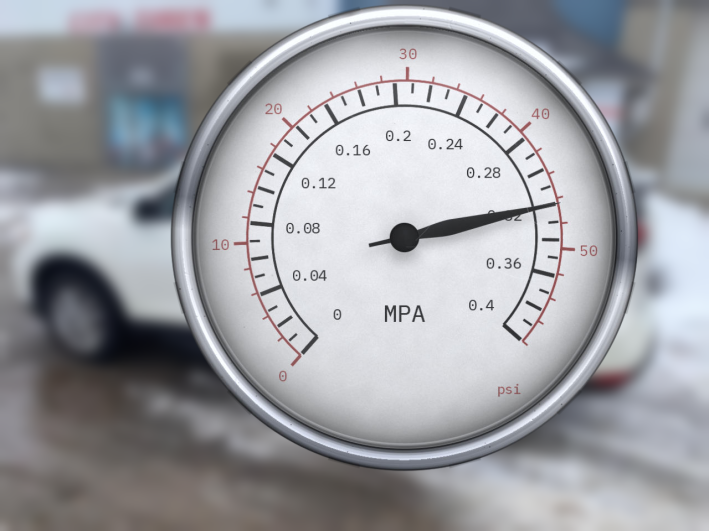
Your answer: {"value": 0.32, "unit": "MPa"}
